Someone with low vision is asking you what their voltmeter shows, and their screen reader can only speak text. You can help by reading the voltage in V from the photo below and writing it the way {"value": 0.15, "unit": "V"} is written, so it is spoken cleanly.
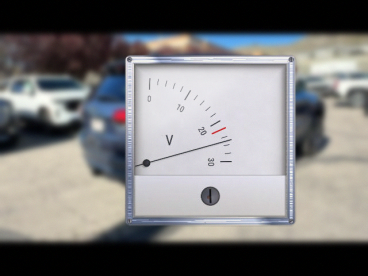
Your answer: {"value": 25, "unit": "V"}
